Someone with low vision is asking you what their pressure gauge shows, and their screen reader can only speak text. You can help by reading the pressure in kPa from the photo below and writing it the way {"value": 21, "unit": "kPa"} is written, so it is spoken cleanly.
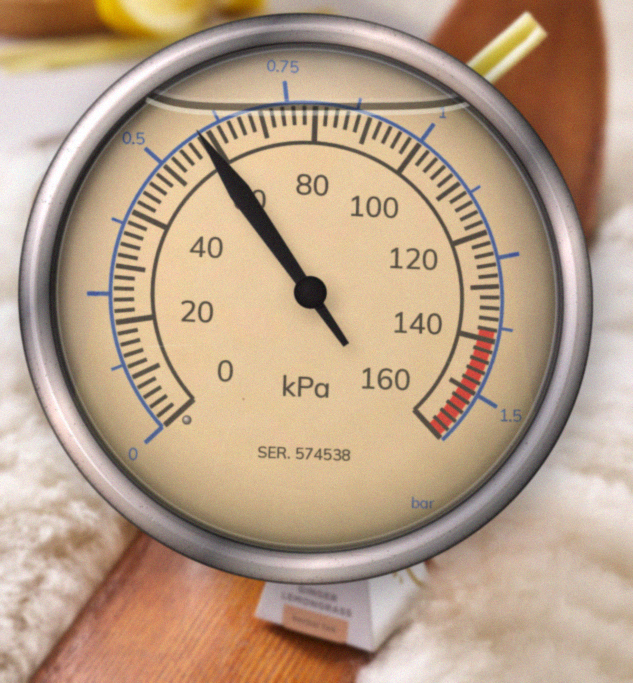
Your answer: {"value": 58, "unit": "kPa"}
